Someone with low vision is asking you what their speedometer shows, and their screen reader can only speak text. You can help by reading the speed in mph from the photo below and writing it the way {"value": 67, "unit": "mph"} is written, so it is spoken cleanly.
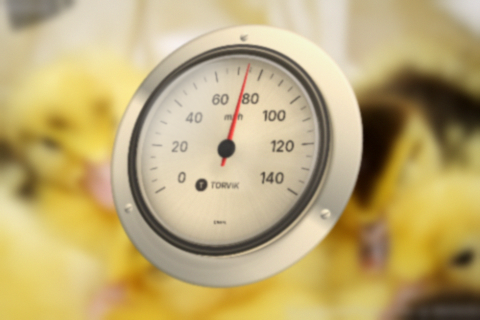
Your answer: {"value": 75, "unit": "mph"}
